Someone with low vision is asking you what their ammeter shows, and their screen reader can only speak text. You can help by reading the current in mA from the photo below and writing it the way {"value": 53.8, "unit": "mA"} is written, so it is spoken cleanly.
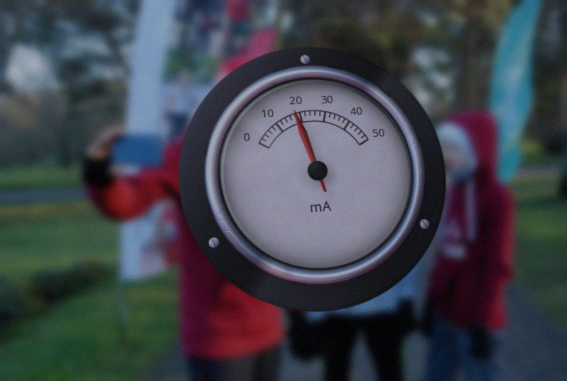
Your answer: {"value": 18, "unit": "mA"}
